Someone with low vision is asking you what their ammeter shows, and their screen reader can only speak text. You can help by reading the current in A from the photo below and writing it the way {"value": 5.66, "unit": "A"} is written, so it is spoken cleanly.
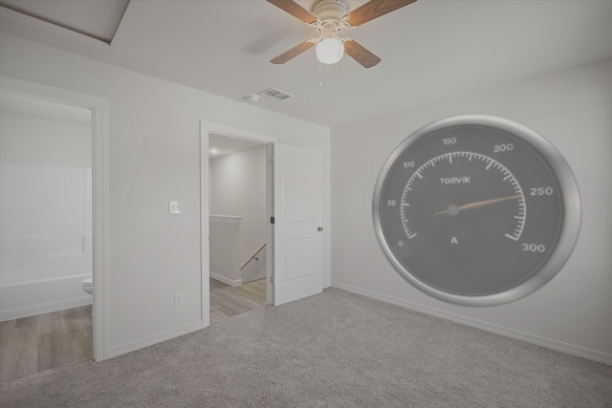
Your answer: {"value": 250, "unit": "A"}
